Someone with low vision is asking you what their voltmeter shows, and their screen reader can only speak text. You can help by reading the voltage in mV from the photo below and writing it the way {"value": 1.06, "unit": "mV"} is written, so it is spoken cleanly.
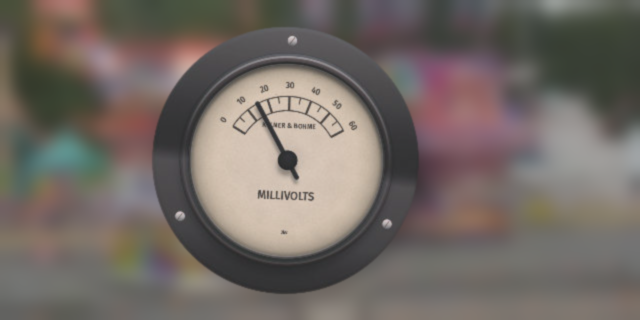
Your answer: {"value": 15, "unit": "mV"}
